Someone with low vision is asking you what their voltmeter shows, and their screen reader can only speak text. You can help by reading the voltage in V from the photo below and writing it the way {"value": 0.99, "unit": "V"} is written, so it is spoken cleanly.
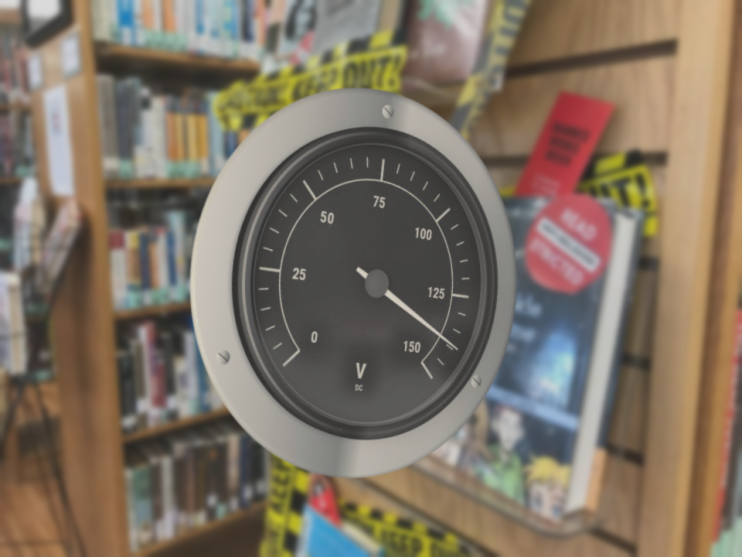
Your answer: {"value": 140, "unit": "V"}
